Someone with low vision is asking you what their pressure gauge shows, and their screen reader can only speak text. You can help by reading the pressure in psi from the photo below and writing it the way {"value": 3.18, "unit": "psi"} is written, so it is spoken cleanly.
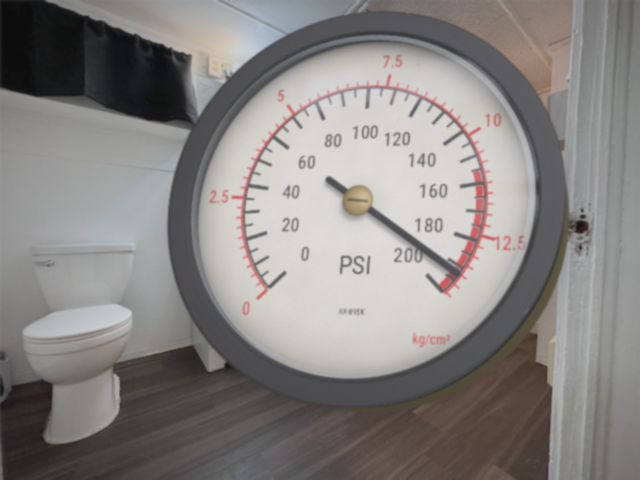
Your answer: {"value": 192.5, "unit": "psi"}
